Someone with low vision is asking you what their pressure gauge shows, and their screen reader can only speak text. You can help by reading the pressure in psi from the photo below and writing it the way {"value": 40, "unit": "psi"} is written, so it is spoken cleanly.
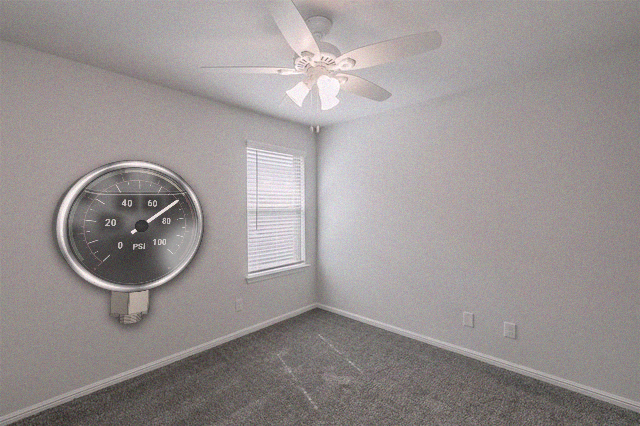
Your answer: {"value": 70, "unit": "psi"}
